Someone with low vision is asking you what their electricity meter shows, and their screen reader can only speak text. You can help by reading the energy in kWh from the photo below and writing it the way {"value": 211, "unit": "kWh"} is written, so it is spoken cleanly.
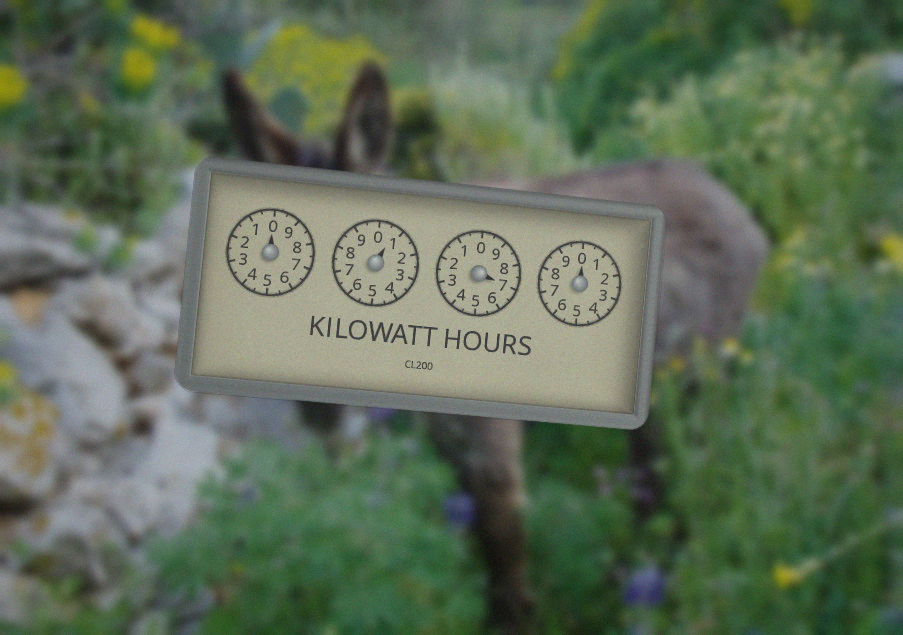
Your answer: {"value": 70, "unit": "kWh"}
